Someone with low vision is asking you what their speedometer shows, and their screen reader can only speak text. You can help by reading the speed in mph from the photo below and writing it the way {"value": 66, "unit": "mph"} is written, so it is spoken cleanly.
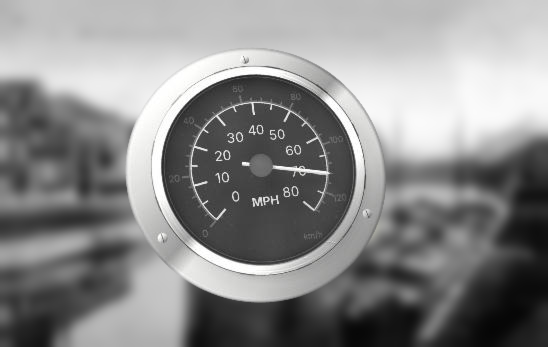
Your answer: {"value": 70, "unit": "mph"}
